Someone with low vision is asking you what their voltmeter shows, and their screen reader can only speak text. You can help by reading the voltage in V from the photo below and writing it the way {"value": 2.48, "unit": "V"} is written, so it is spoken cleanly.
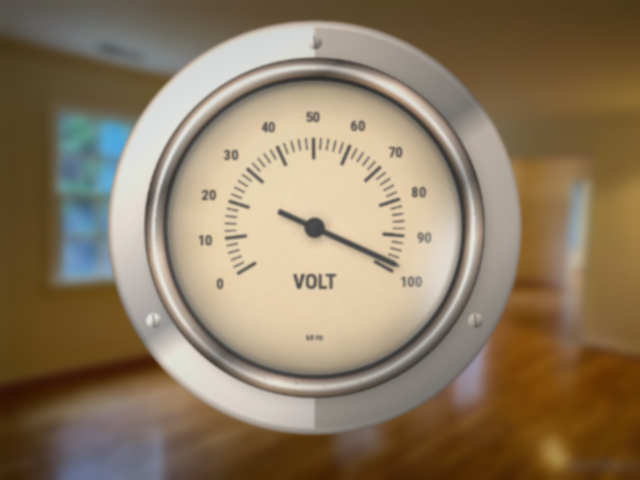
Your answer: {"value": 98, "unit": "V"}
